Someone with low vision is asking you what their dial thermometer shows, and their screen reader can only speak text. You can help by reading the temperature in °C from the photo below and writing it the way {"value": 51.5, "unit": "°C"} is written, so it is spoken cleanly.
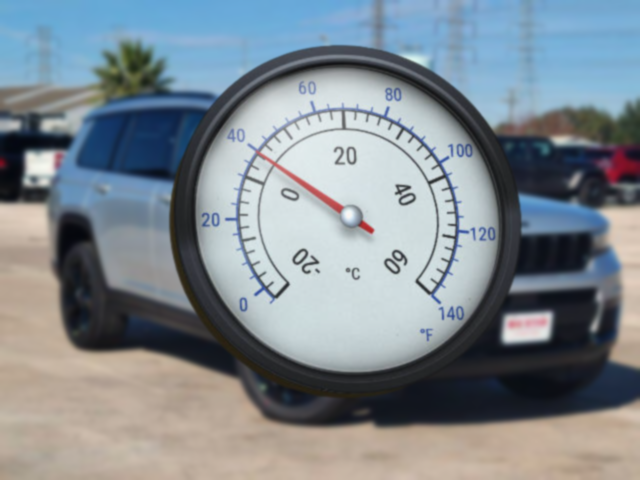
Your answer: {"value": 4, "unit": "°C"}
